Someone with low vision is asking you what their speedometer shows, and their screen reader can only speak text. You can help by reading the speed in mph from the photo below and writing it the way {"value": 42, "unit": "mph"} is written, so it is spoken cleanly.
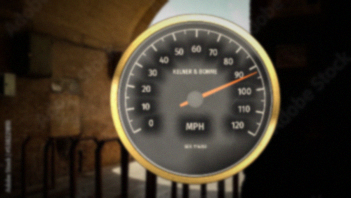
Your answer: {"value": 92.5, "unit": "mph"}
